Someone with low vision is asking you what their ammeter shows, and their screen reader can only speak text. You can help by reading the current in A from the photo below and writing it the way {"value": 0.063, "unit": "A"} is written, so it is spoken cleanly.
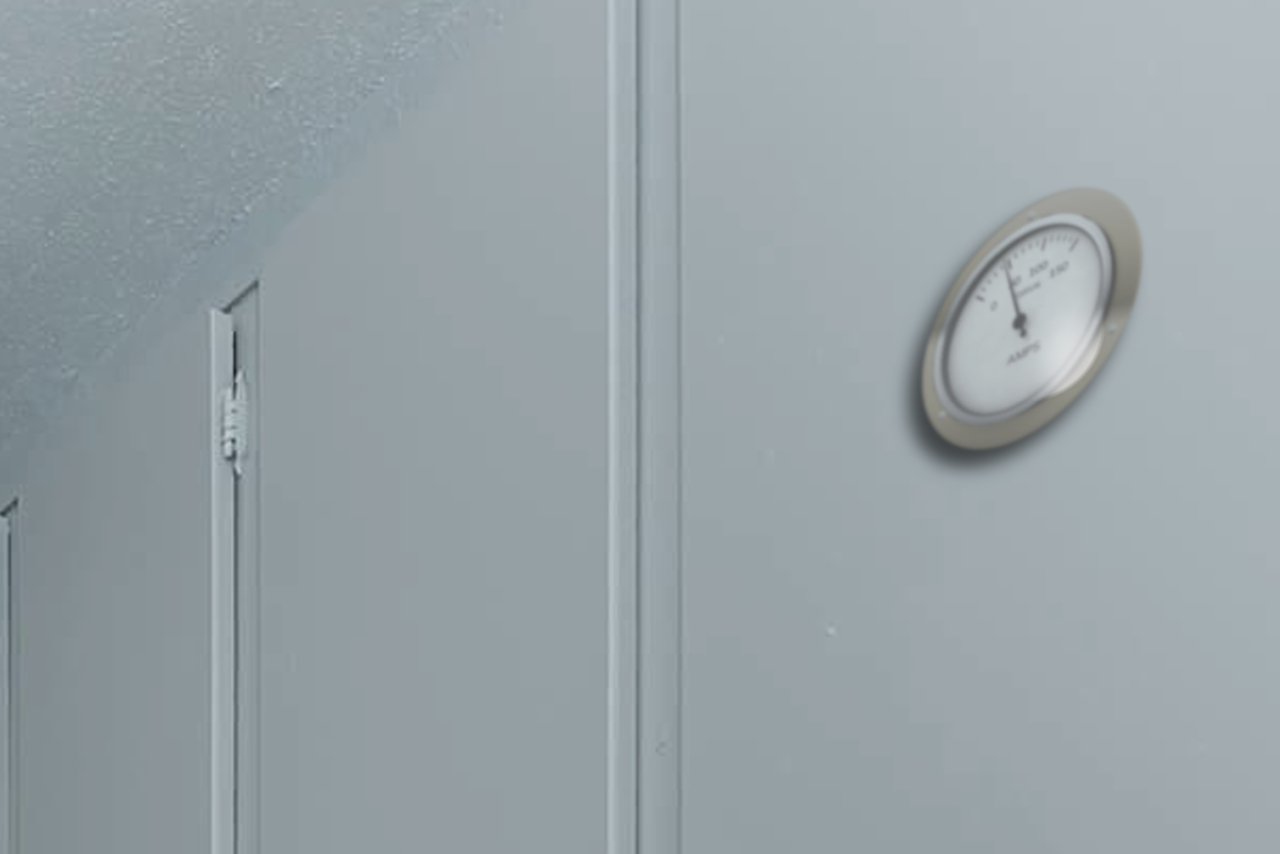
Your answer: {"value": 50, "unit": "A"}
